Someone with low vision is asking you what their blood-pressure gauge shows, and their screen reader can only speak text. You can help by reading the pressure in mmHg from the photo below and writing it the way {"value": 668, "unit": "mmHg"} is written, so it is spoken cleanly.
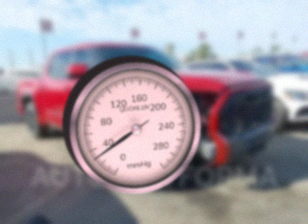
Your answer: {"value": 30, "unit": "mmHg"}
